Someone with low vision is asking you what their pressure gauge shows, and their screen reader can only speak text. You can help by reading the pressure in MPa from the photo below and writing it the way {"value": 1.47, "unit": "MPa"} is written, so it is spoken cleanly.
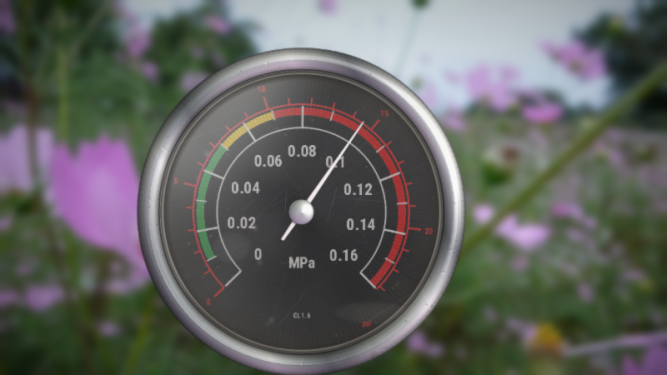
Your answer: {"value": 0.1, "unit": "MPa"}
